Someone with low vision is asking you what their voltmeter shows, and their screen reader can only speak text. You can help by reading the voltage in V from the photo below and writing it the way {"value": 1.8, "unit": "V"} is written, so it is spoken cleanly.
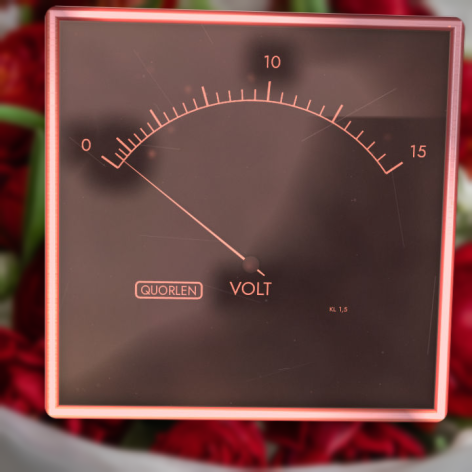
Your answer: {"value": 1.5, "unit": "V"}
